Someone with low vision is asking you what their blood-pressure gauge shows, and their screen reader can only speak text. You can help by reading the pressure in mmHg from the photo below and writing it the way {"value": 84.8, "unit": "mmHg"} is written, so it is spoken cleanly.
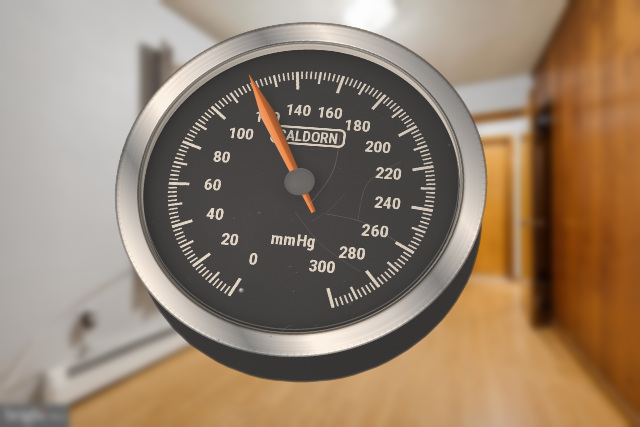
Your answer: {"value": 120, "unit": "mmHg"}
